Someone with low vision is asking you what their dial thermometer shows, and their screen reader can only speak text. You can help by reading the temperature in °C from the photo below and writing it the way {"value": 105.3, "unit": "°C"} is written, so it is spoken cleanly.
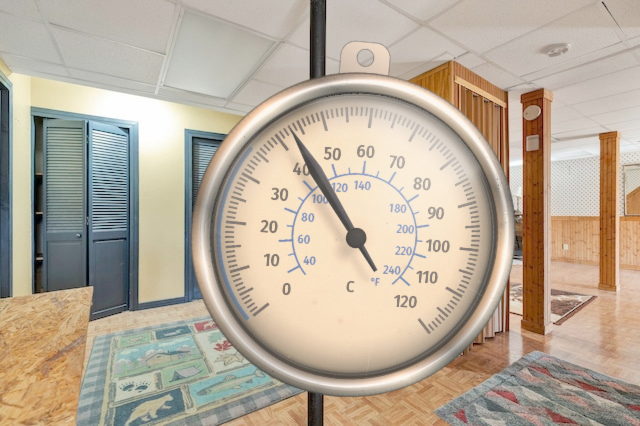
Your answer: {"value": 43, "unit": "°C"}
